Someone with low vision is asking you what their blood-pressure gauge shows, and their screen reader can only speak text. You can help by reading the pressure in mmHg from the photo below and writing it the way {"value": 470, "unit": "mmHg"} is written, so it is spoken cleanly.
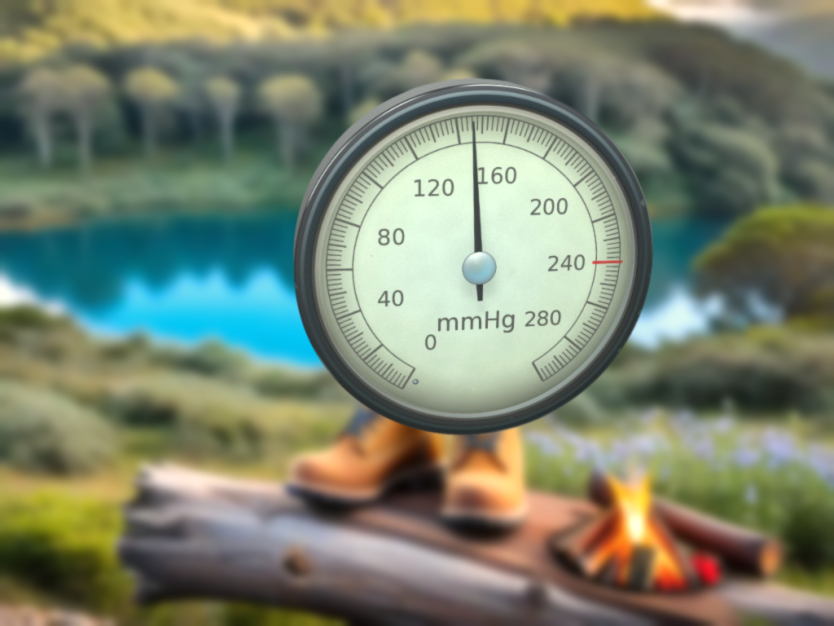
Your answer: {"value": 146, "unit": "mmHg"}
